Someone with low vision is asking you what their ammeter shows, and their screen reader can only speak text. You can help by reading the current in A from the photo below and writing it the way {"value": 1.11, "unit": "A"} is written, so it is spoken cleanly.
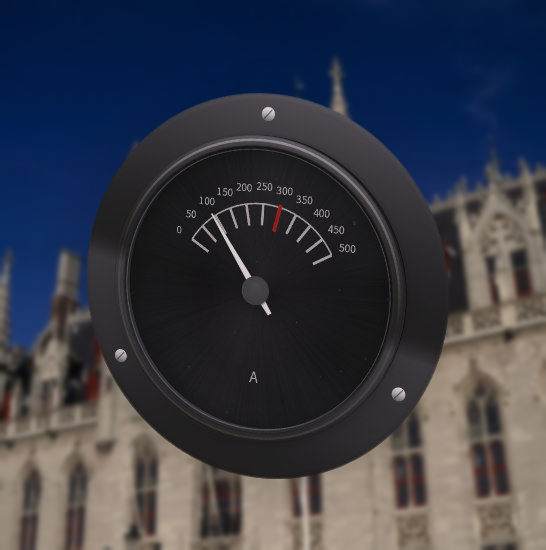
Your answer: {"value": 100, "unit": "A"}
